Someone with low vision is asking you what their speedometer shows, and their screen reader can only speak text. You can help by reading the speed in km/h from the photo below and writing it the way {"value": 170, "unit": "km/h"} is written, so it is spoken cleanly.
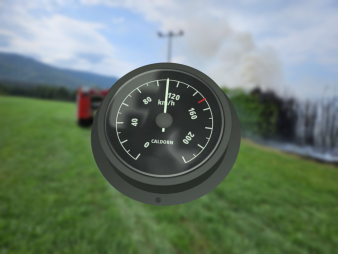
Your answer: {"value": 110, "unit": "km/h"}
